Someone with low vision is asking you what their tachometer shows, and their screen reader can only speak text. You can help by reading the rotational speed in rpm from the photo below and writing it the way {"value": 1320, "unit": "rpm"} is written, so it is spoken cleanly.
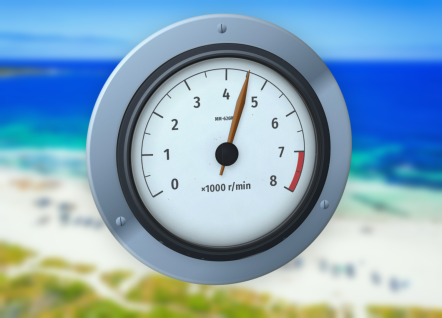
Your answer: {"value": 4500, "unit": "rpm"}
